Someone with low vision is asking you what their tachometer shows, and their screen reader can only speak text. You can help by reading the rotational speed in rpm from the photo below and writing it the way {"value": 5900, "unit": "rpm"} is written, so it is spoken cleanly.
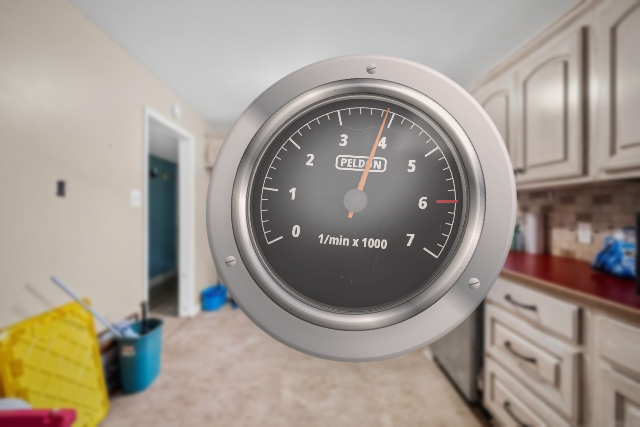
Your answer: {"value": 3900, "unit": "rpm"}
